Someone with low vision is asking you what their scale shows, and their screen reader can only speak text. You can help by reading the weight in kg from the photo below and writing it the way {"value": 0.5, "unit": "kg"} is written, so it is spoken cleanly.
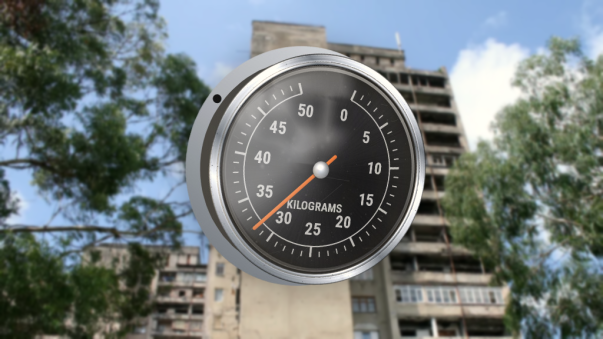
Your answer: {"value": 32, "unit": "kg"}
